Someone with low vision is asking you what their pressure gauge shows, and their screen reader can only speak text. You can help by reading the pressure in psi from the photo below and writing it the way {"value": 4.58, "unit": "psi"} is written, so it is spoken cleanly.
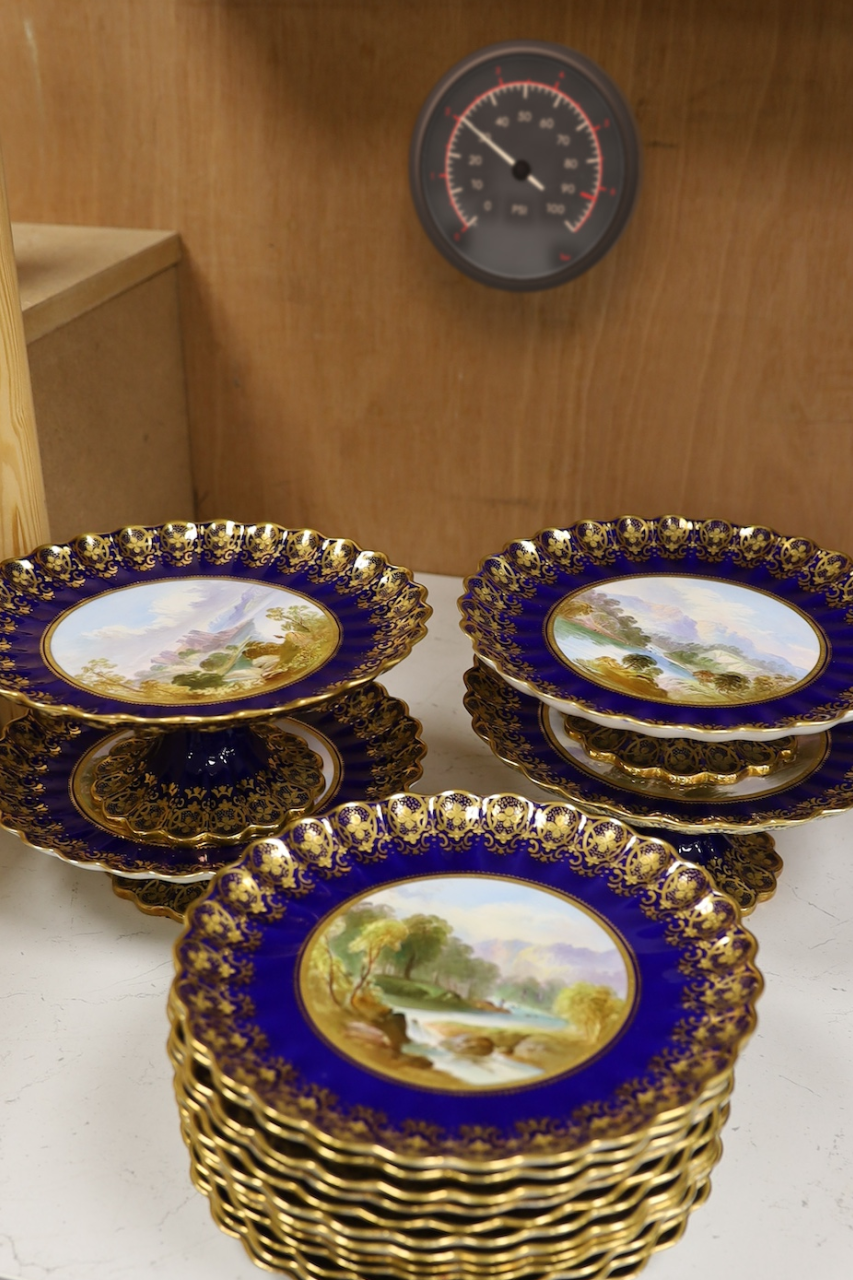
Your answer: {"value": 30, "unit": "psi"}
